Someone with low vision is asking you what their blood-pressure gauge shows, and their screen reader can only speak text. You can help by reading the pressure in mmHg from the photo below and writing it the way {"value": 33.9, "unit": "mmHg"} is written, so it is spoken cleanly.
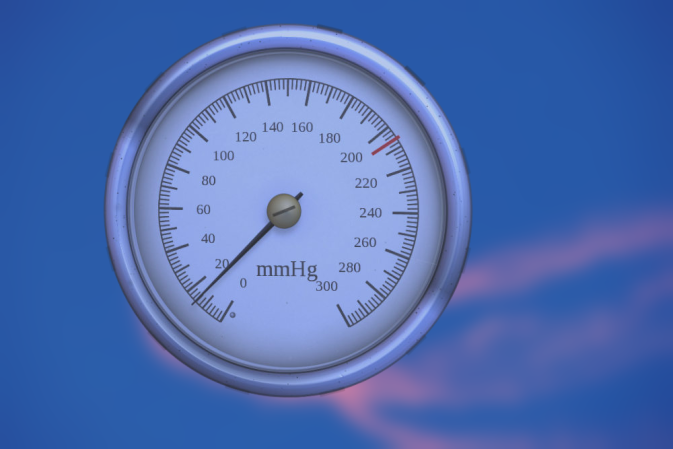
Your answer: {"value": 14, "unit": "mmHg"}
